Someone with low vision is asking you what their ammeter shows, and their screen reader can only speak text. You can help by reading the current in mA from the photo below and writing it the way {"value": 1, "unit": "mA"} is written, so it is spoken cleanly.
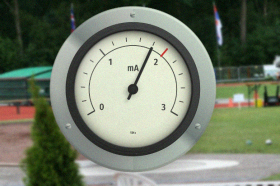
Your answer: {"value": 1.8, "unit": "mA"}
